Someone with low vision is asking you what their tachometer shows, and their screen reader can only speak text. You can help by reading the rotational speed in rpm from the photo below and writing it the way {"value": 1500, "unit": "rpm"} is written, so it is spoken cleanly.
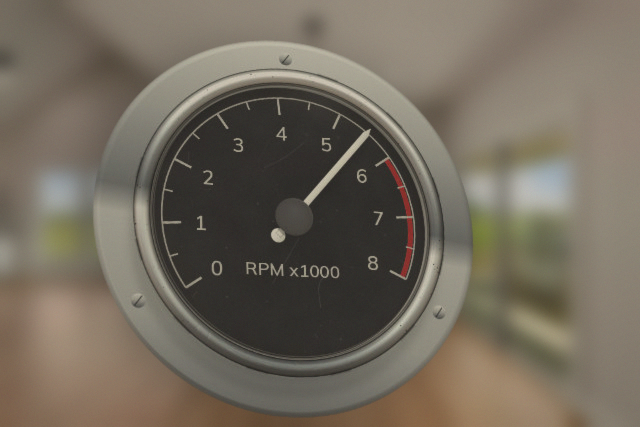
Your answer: {"value": 5500, "unit": "rpm"}
